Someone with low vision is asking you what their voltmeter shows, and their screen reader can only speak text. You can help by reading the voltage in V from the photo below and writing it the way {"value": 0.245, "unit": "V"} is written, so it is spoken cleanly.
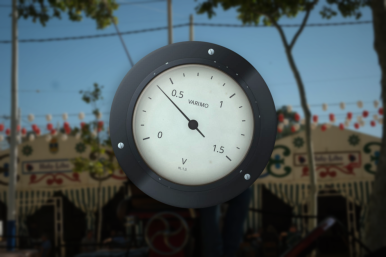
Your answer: {"value": 0.4, "unit": "V"}
